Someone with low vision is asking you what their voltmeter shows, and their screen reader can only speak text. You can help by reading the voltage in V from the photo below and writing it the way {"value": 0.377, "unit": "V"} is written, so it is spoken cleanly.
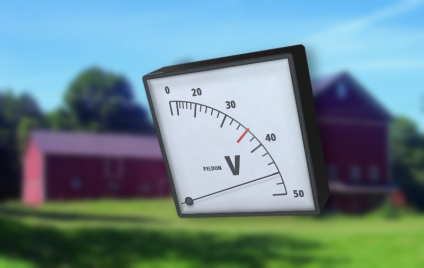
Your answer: {"value": 46, "unit": "V"}
